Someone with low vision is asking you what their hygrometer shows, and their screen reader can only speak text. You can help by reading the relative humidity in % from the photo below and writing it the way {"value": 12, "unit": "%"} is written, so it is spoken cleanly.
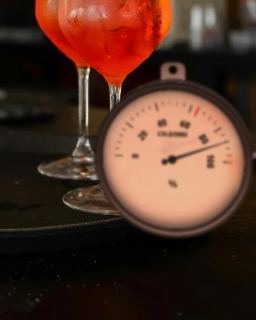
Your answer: {"value": 88, "unit": "%"}
